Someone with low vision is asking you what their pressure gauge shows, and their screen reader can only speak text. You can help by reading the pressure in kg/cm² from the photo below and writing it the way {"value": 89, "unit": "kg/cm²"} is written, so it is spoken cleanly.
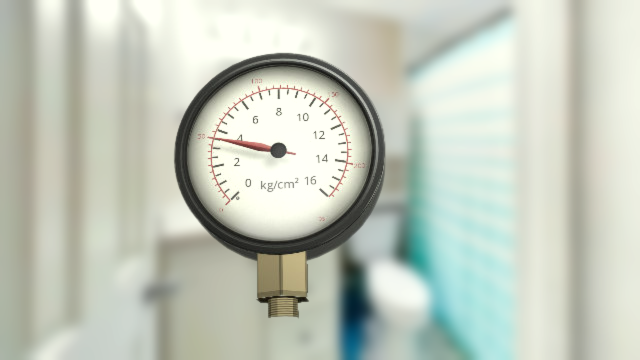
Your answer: {"value": 3.5, "unit": "kg/cm²"}
